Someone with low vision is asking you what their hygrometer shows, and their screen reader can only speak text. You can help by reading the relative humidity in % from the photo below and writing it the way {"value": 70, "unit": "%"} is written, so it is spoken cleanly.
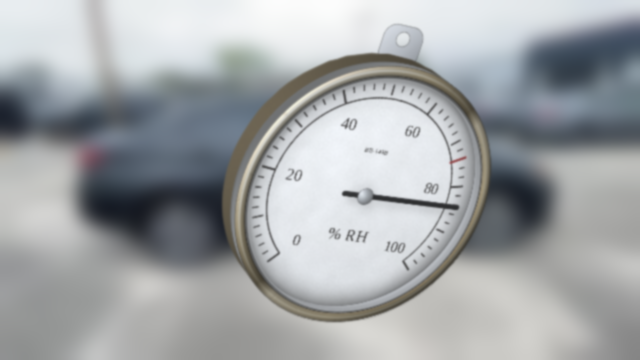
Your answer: {"value": 84, "unit": "%"}
